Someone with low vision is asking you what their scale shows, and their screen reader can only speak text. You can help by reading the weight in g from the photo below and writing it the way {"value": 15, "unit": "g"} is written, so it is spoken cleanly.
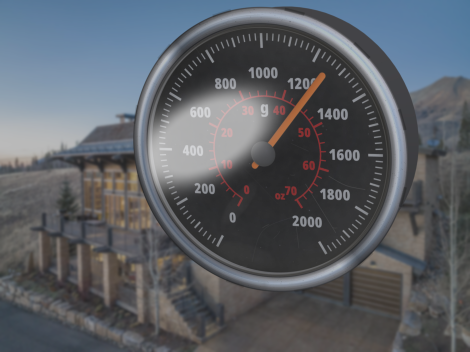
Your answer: {"value": 1260, "unit": "g"}
